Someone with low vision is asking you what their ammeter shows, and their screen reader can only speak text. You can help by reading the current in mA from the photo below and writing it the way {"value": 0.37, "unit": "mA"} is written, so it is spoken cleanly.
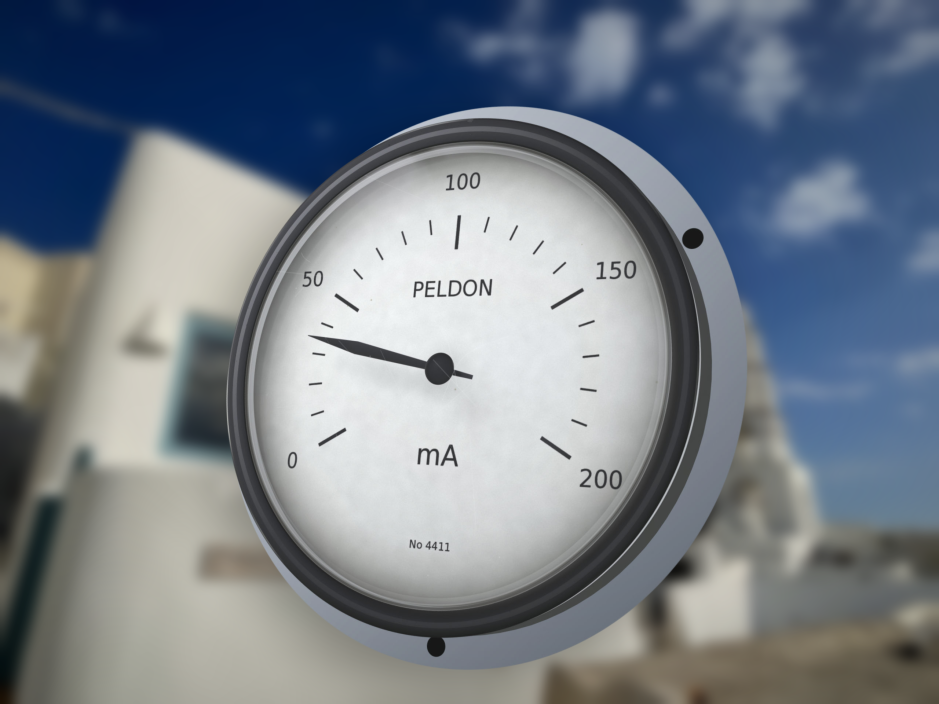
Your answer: {"value": 35, "unit": "mA"}
